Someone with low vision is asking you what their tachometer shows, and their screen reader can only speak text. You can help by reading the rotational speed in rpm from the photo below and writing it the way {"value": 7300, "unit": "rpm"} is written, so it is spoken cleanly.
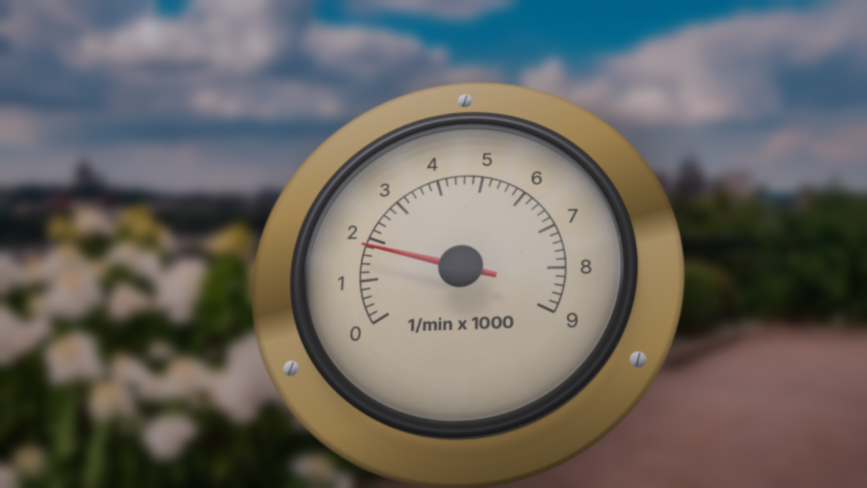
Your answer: {"value": 1800, "unit": "rpm"}
